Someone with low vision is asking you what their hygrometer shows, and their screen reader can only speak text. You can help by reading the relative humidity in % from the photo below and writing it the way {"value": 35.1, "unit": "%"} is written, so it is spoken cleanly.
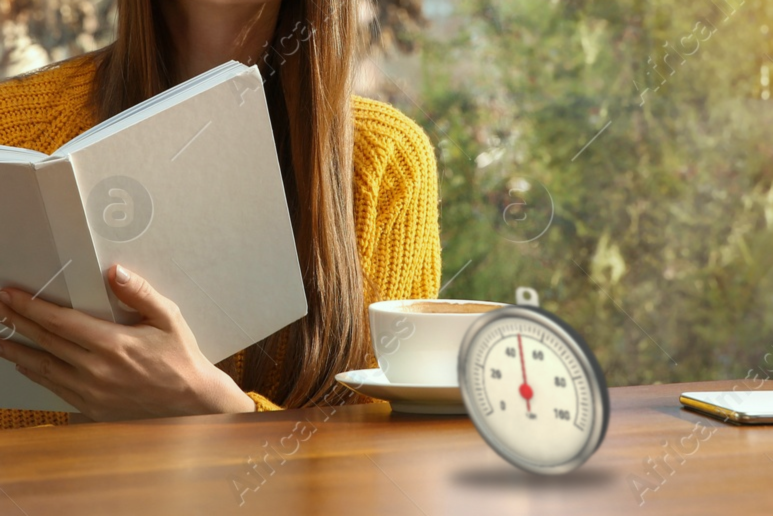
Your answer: {"value": 50, "unit": "%"}
